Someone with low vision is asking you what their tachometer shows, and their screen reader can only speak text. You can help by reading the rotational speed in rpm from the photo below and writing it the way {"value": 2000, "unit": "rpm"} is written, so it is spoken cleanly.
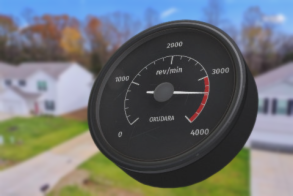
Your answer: {"value": 3400, "unit": "rpm"}
